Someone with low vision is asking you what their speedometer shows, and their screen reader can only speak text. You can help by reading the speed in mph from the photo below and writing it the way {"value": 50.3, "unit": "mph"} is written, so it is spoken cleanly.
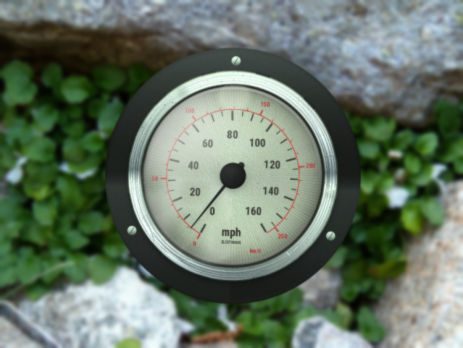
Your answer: {"value": 5, "unit": "mph"}
